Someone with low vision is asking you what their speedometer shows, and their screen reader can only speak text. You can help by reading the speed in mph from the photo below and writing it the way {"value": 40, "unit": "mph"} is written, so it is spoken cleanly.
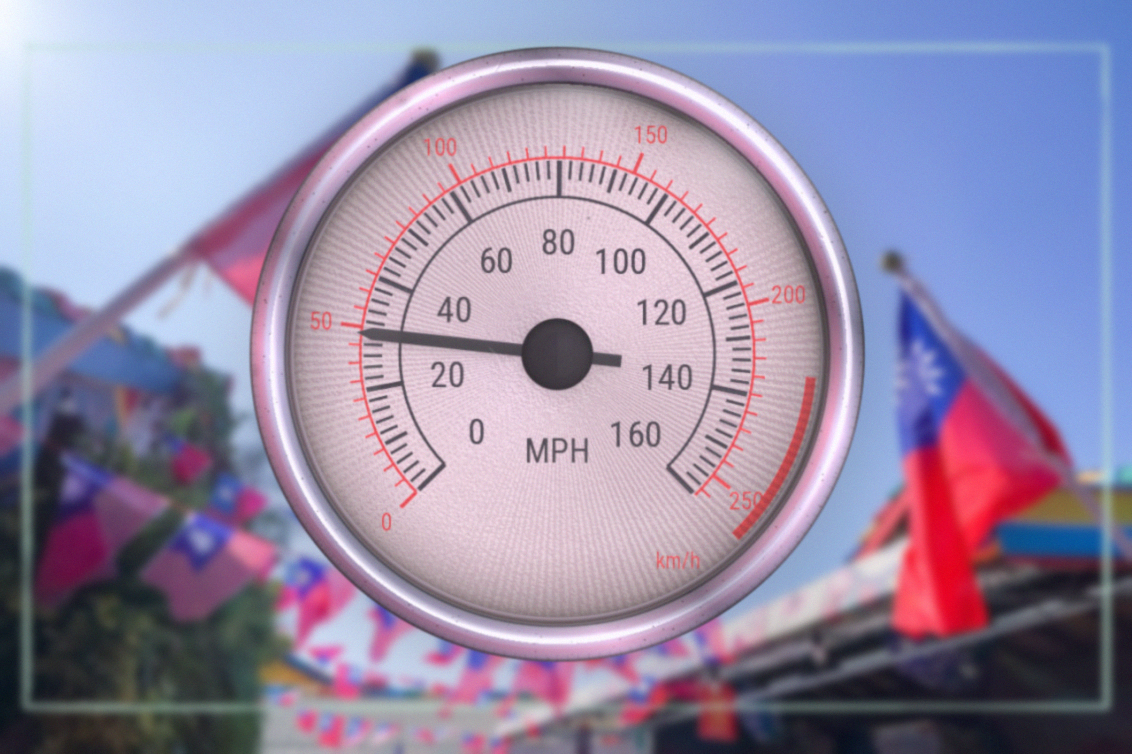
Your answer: {"value": 30, "unit": "mph"}
